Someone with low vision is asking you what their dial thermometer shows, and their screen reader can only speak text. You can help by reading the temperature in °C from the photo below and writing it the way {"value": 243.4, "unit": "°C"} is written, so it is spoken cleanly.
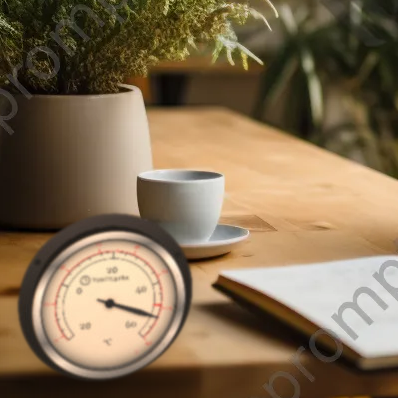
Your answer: {"value": 52, "unit": "°C"}
